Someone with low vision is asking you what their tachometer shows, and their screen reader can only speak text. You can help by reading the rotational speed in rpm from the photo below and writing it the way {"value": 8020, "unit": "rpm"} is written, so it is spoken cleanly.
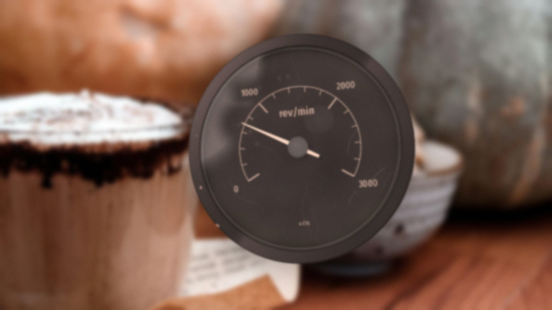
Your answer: {"value": 700, "unit": "rpm"}
